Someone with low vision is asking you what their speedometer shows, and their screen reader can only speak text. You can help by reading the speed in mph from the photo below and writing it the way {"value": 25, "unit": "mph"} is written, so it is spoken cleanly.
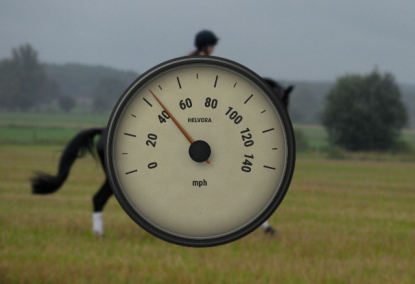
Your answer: {"value": 45, "unit": "mph"}
